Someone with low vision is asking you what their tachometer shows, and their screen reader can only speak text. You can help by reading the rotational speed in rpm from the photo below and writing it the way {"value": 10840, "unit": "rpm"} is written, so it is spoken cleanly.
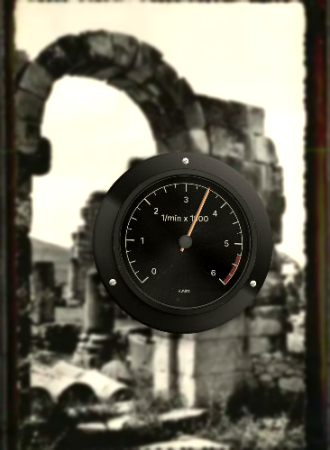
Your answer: {"value": 3500, "unit": "rpm"}
